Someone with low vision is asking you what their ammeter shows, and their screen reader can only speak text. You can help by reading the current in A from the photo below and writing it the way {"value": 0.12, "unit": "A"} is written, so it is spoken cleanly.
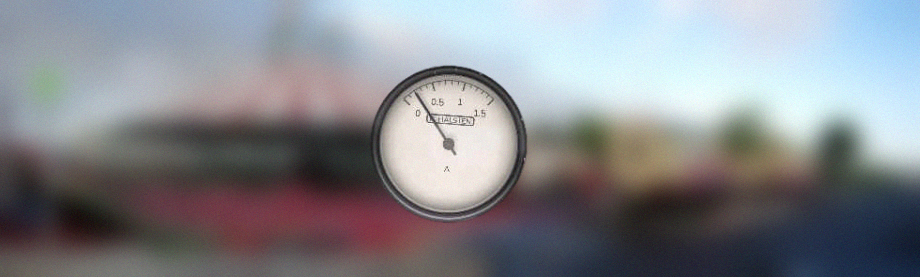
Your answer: {"value": 0.2, "unit": "A"}
